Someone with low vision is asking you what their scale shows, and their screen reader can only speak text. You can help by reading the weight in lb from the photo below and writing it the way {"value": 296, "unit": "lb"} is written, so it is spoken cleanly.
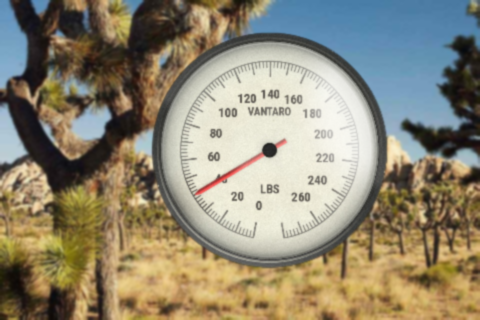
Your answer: {"value": 40, "unit": "lb"}
